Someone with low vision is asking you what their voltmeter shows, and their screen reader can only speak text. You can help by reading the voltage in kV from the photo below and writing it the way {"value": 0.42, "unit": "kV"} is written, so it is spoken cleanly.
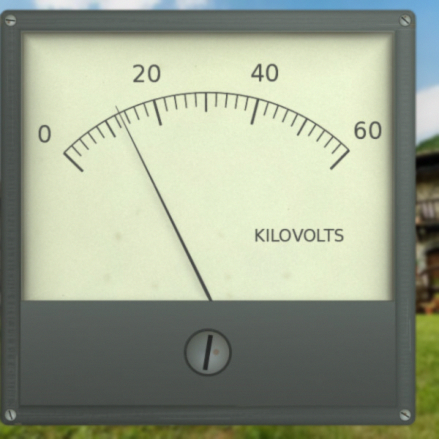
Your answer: {"value": 13, "unit": "kV"}
